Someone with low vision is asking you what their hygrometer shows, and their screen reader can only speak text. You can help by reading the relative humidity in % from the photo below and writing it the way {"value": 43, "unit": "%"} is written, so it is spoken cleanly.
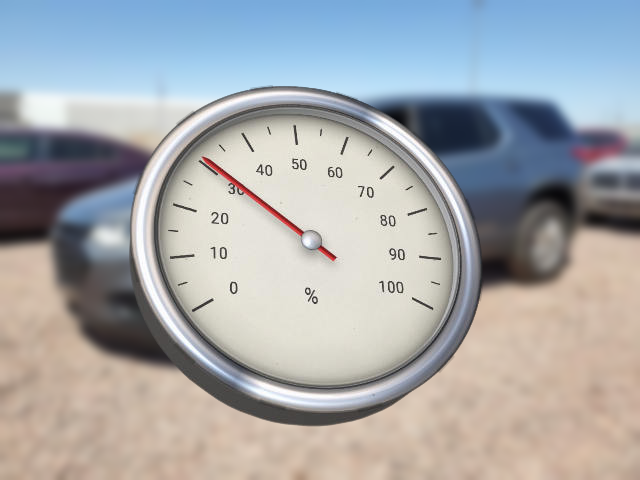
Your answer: {"value": 30, "unit": "%"}
